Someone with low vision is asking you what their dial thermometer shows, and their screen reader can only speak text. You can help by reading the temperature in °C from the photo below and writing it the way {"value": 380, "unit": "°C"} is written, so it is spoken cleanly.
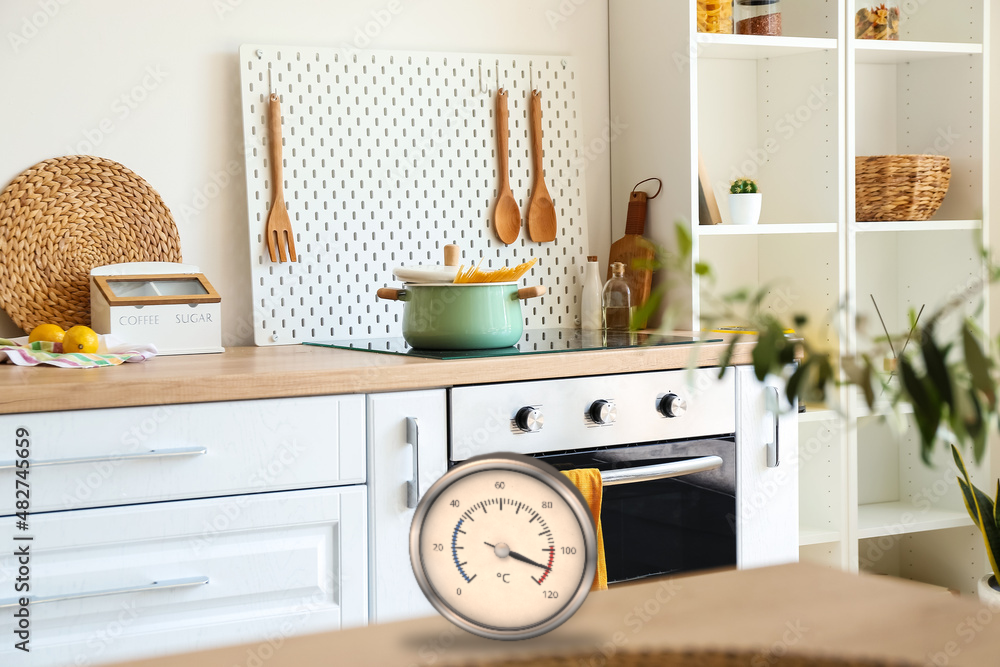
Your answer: {"value": 110, "unit": "°C"}
